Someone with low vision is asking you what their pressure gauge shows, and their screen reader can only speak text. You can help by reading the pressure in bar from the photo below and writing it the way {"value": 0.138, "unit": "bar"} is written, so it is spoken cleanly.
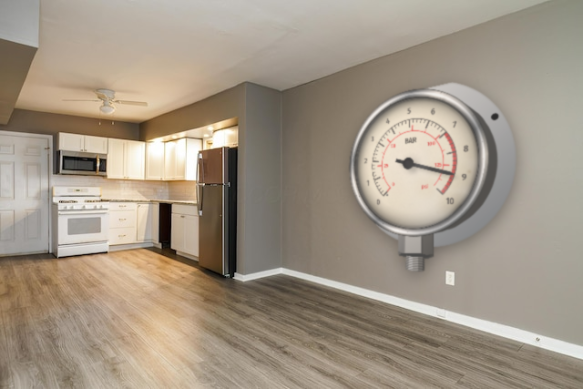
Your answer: {"value": 9, "unit": "bar"}
